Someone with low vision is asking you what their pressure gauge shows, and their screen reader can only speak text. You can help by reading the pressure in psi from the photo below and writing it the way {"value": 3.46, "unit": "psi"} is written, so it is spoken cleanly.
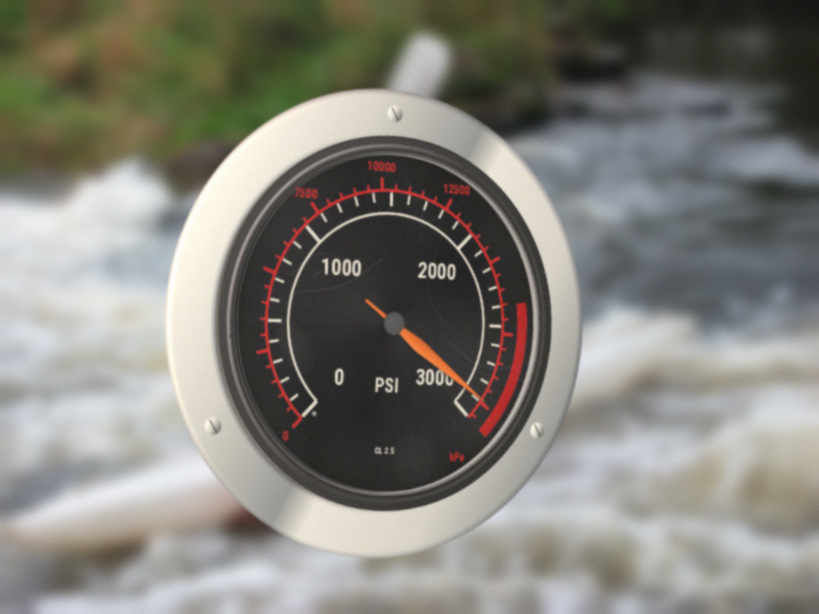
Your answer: {"value": 2900, "unit": "psi"}
